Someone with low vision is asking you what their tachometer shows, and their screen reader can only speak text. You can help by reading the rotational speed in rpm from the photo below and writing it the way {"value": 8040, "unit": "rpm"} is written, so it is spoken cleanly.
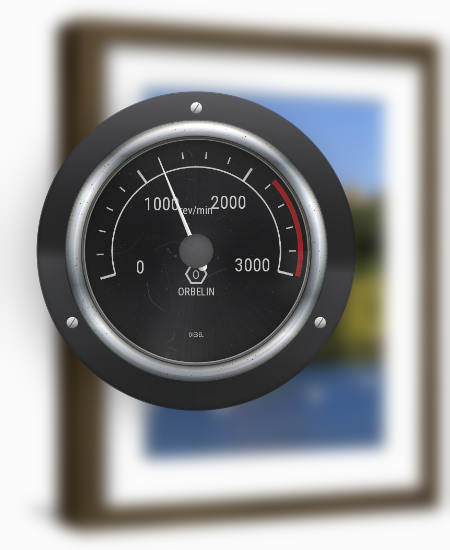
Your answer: {"value": 1200, "unit": "rpm"}
